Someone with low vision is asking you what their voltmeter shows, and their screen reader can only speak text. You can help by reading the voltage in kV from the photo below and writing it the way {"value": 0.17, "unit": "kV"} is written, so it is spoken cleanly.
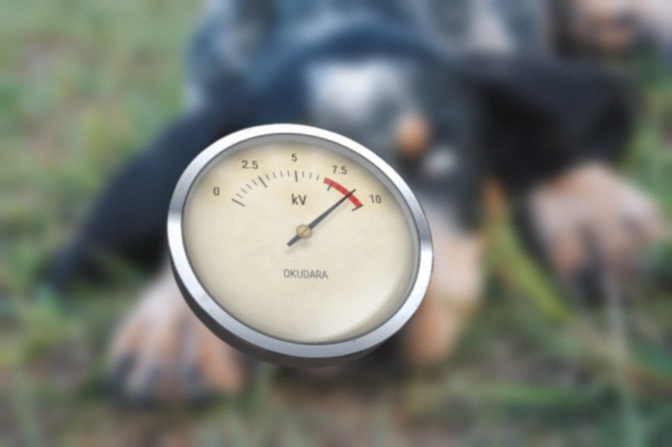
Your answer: {"value": 9, "unit": "kV"}
